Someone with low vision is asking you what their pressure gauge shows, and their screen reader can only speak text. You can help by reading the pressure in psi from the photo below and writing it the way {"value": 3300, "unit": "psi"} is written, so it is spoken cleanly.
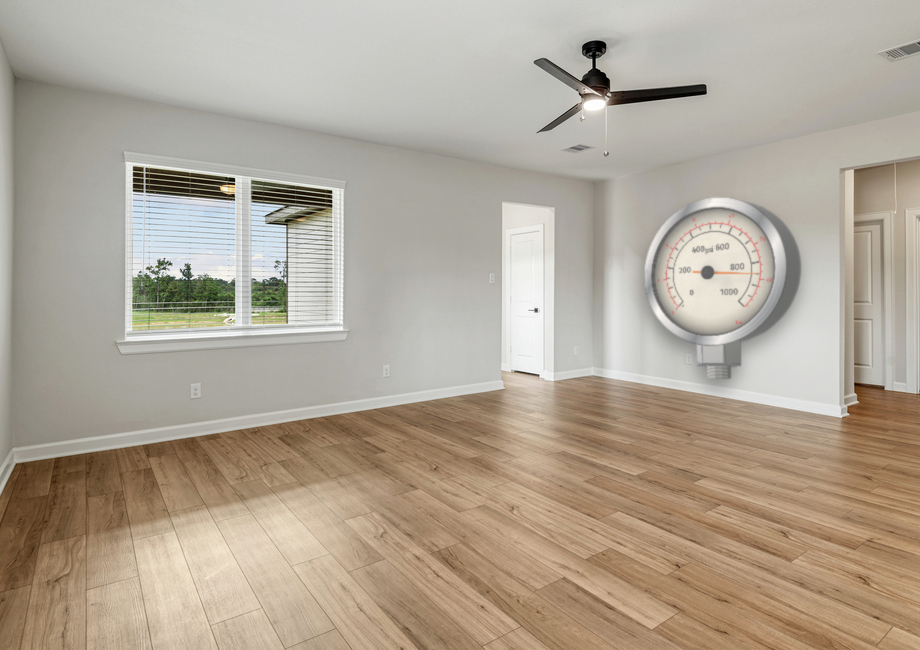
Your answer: {"value": 850, "unit": "psi"}
